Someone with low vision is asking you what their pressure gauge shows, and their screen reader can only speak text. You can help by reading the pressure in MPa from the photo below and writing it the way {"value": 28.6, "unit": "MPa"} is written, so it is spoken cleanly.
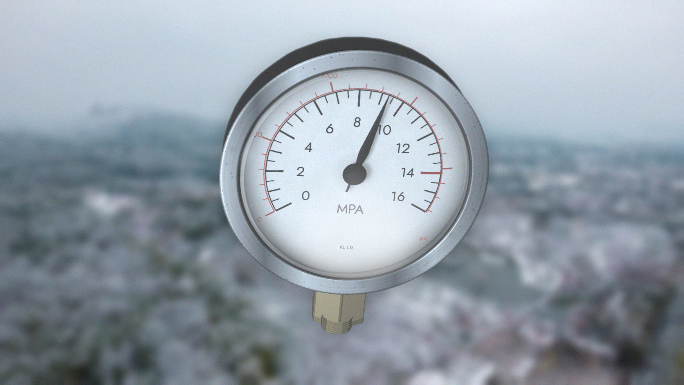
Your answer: {"value": 9.25, "unit": "MPa"}
